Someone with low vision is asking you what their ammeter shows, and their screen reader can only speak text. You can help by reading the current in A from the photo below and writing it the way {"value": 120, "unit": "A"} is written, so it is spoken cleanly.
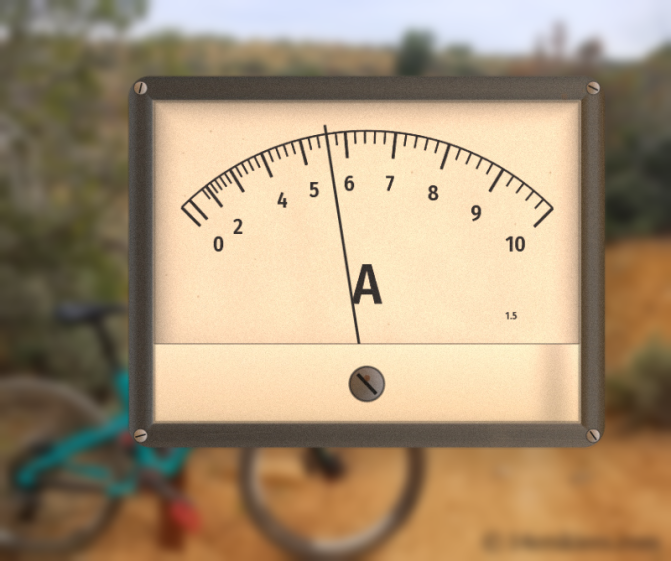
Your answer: {"value": 5.6, "unit": "A"}
